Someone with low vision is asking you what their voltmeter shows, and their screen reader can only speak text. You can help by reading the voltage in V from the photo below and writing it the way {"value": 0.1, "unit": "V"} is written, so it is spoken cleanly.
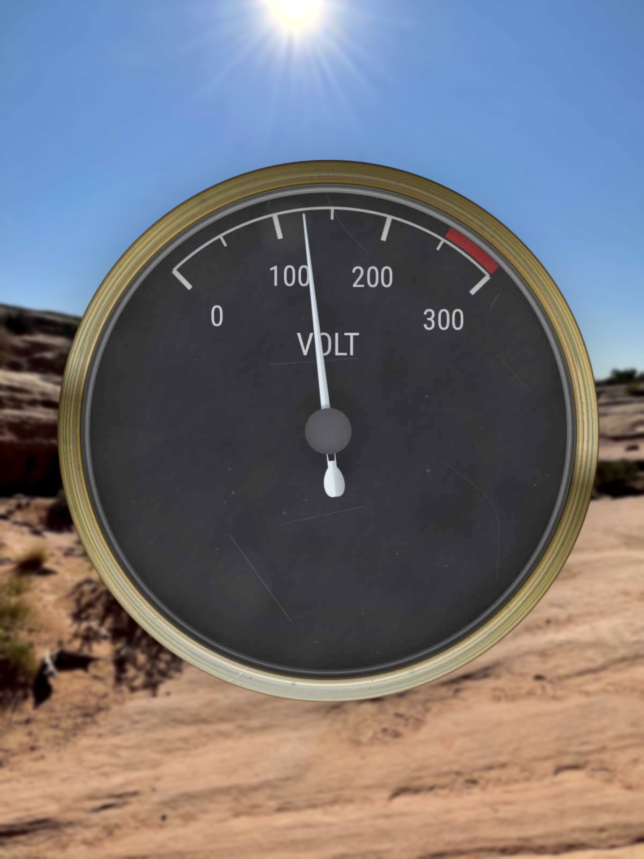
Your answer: {"value": 125, "unit": "V"}
